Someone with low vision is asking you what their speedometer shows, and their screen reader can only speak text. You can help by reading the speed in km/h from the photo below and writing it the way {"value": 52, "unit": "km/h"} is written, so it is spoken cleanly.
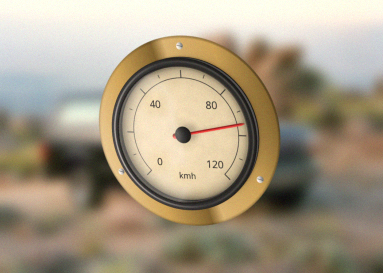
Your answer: {"value": 95, "unit": "km/h"}
